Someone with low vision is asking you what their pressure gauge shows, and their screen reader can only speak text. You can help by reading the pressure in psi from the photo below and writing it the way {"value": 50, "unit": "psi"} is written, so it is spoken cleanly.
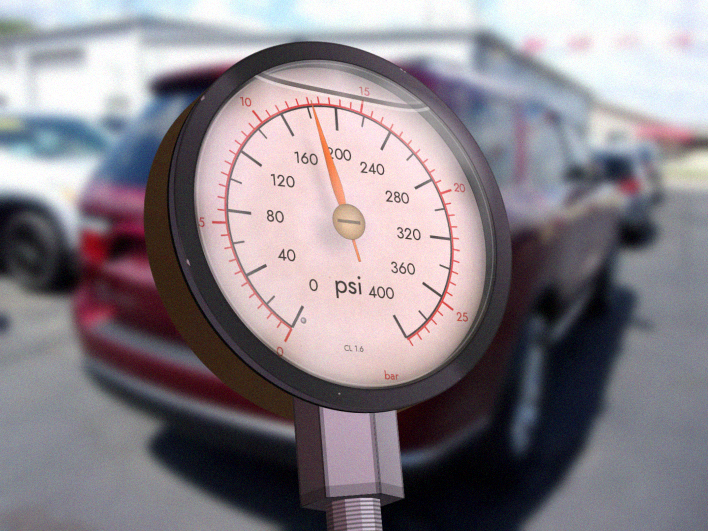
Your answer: {"value": 180, "unit": "psi"}
